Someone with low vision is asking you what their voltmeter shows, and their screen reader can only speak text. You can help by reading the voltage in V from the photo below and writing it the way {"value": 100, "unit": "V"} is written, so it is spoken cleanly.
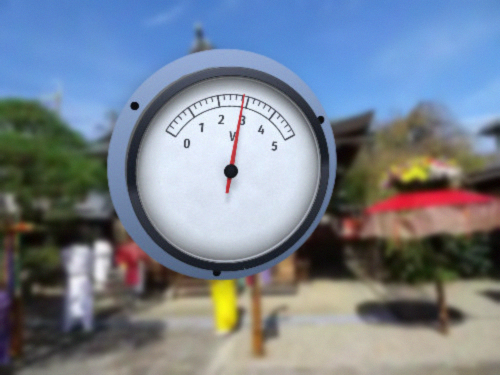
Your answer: {"value": 2.8, "unit": "V"}
